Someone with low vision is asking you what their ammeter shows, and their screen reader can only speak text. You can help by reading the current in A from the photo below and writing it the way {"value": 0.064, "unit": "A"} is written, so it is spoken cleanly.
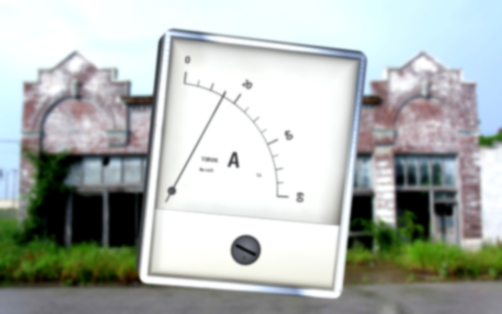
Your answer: {"value": 15, "unit": "A"}
